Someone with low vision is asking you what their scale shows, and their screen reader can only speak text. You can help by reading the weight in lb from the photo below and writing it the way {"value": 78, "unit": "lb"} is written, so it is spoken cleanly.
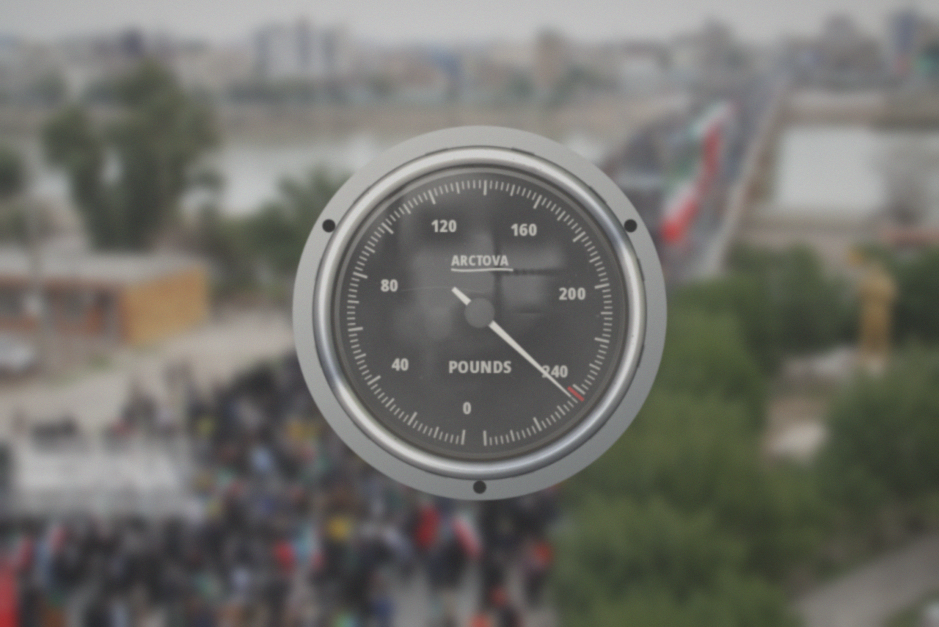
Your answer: {"value": 244, "unit": "lb"}
